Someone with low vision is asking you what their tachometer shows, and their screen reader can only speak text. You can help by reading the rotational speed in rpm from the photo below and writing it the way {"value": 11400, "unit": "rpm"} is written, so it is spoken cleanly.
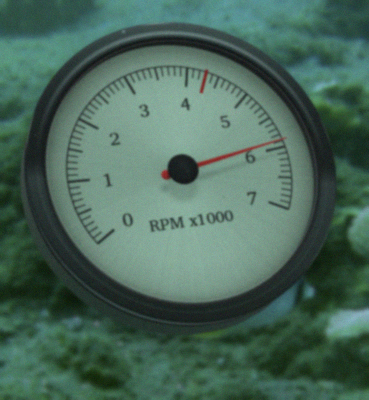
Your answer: {"value": 5900, "unit": "rpm"}
